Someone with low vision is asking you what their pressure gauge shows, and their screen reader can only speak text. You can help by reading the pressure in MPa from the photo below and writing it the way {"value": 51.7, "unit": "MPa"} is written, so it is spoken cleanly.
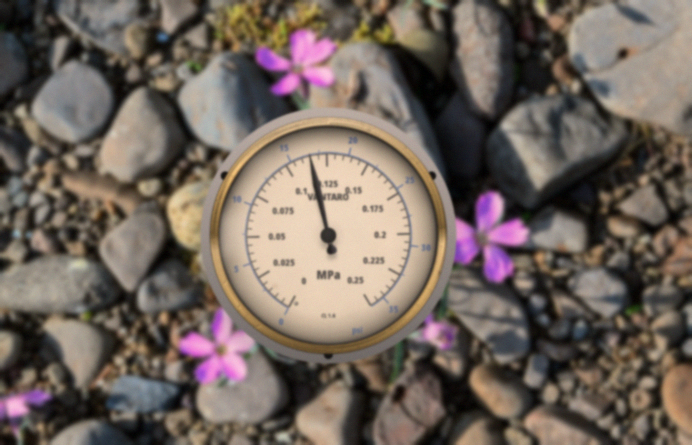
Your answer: {"value": 0.115, "unit": "MPa"}
